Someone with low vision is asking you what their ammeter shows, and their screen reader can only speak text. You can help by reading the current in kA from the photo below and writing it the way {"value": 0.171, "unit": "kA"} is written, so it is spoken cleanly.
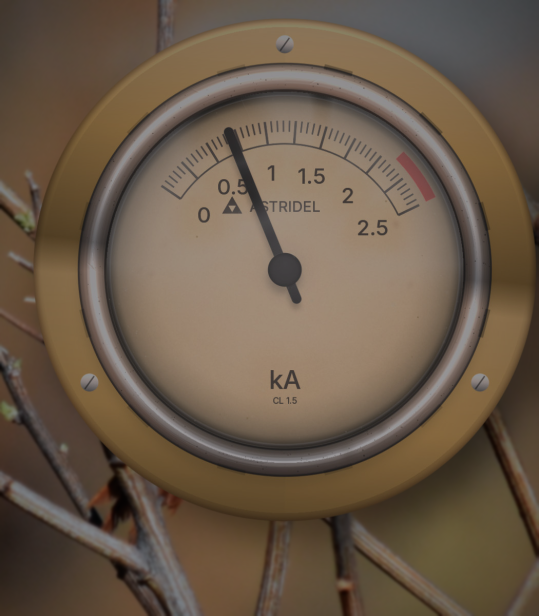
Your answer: {"value": 0.7, "unit": "kA"}
